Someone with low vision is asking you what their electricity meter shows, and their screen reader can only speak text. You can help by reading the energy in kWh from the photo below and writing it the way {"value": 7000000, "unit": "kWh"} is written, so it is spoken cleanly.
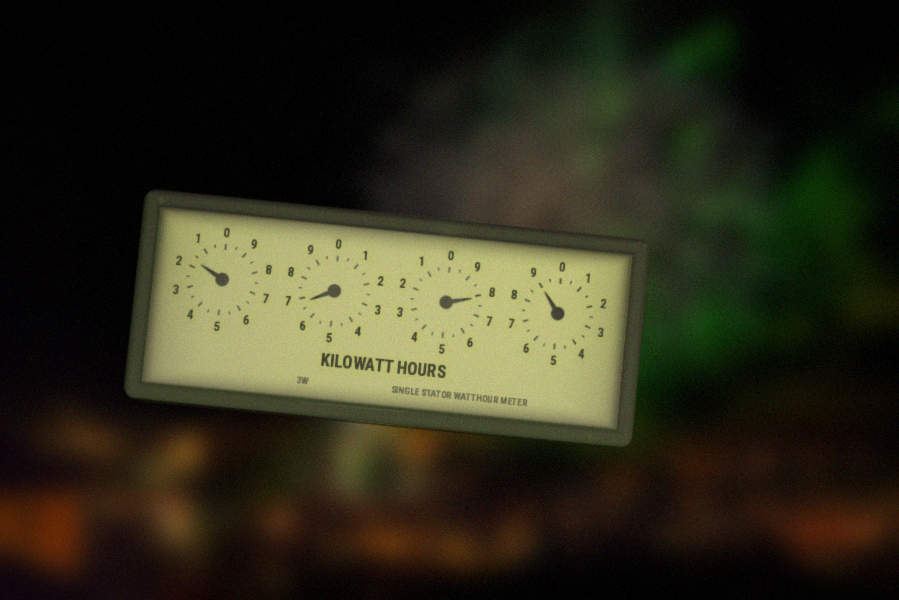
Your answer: {"value": 1679, "unit": "kWh"}
